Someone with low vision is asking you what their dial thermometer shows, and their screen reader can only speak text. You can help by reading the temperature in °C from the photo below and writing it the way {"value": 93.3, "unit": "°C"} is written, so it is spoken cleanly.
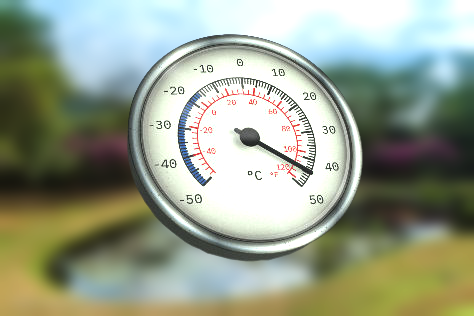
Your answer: {"value": 45, "unit": "°C"}
